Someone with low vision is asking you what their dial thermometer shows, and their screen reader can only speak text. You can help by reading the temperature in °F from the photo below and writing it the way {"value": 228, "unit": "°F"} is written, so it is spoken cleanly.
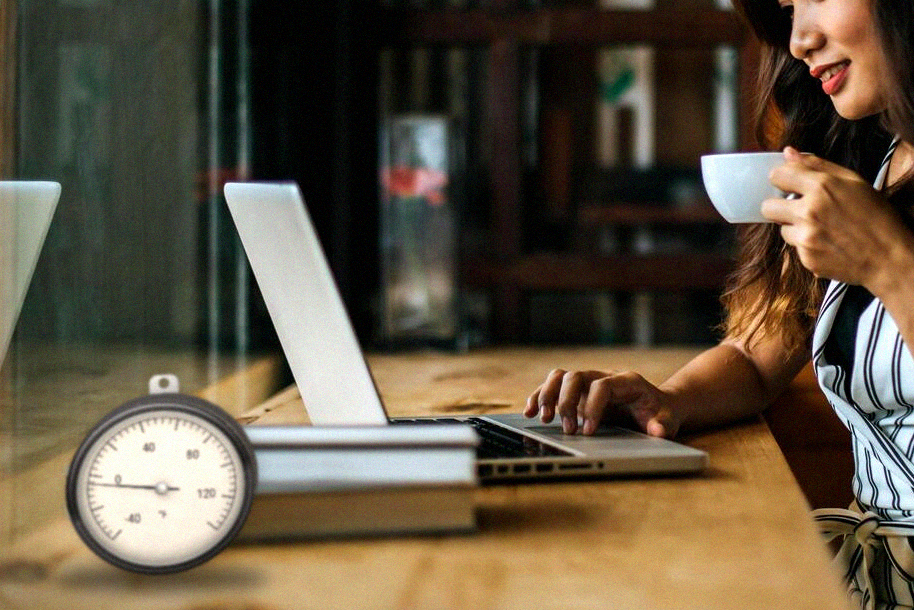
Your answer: {"value": -4, "unit": "°F"}
